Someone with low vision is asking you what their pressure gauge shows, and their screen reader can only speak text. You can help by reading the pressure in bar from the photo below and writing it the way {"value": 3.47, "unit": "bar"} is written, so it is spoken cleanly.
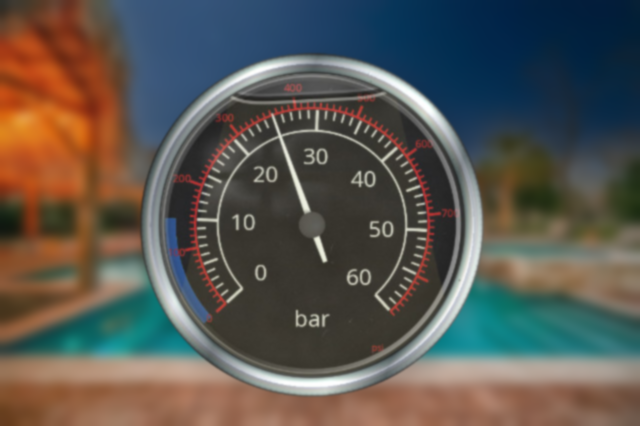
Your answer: {"value": 25, "unit": "bar"}
